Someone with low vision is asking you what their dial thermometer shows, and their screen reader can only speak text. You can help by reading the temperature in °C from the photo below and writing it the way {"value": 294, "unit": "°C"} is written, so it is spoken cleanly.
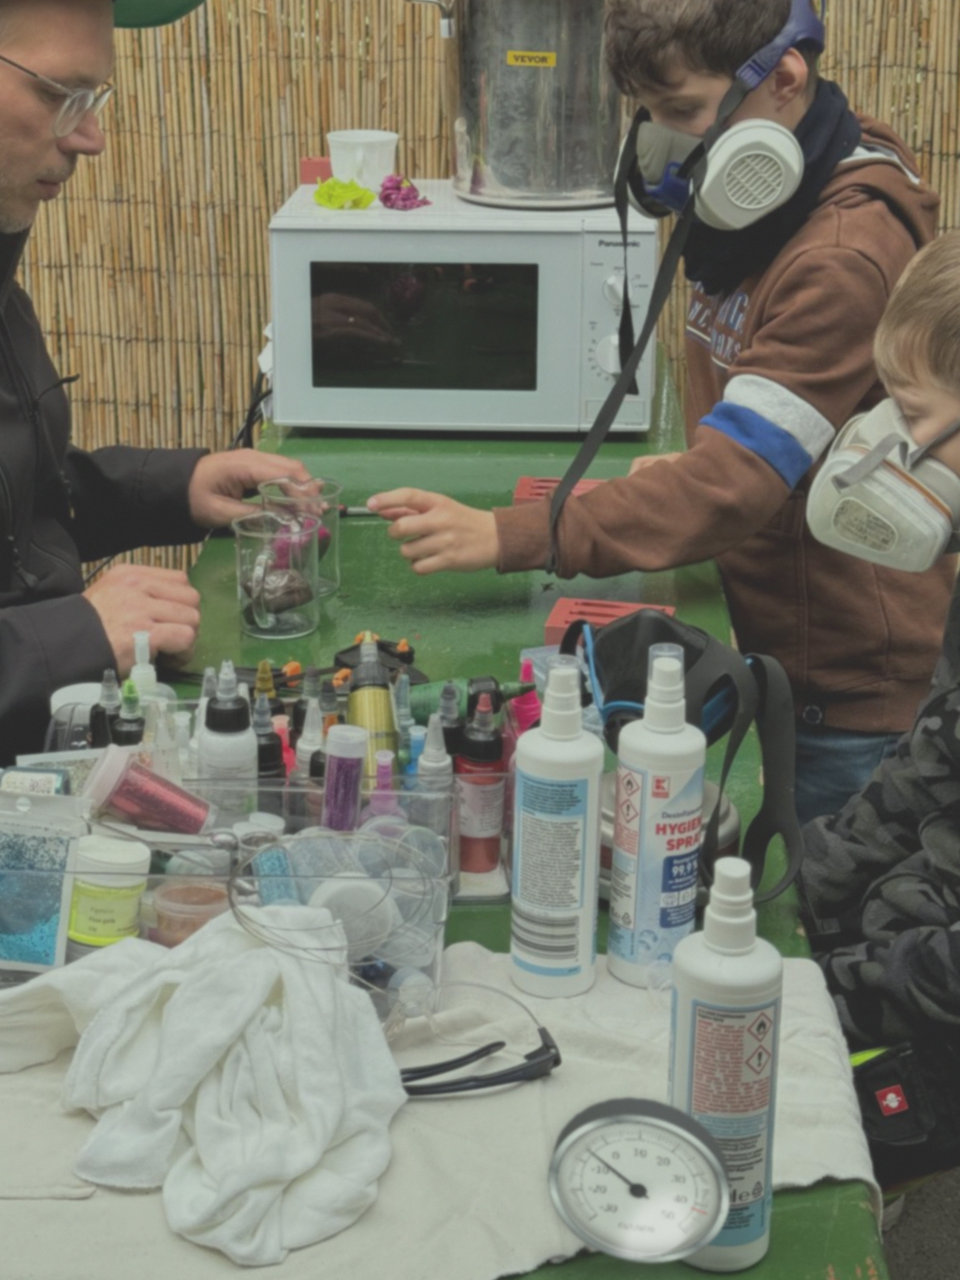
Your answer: {"value": -5, "unit": "°C"}
